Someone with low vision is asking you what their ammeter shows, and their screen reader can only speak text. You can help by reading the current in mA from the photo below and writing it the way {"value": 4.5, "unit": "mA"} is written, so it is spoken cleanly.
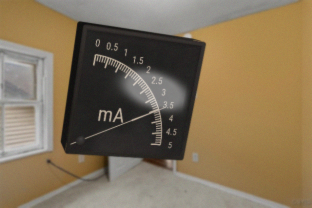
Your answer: {"value": 3.5, "unit": "mA"}
